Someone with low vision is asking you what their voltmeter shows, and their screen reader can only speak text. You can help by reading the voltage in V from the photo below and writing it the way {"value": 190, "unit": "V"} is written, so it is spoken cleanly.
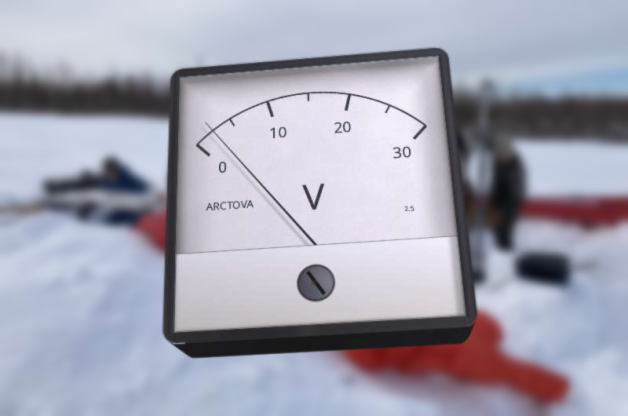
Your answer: {"value": 2.5, "unit": "V"}
